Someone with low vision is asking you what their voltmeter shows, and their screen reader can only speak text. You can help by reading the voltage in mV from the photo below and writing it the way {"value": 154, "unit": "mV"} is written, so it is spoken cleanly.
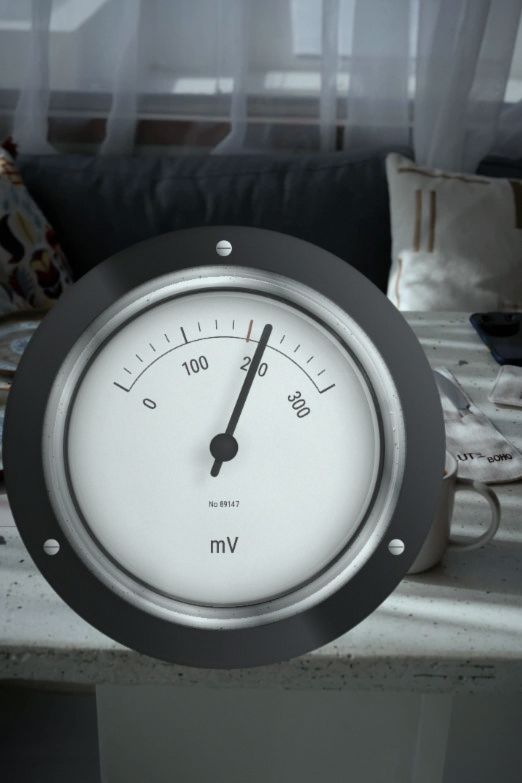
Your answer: {"value": 200, "unit": "mV"}
